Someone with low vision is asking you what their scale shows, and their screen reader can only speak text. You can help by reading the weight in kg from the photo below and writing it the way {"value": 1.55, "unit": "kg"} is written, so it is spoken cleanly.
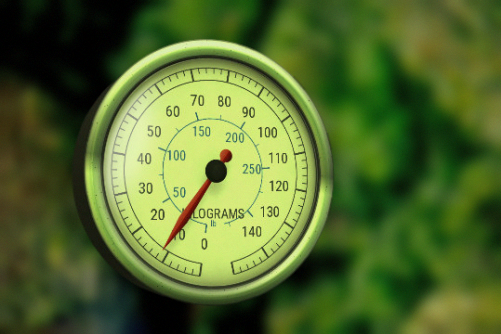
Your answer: {"value": 12, "unit": "kg"}
